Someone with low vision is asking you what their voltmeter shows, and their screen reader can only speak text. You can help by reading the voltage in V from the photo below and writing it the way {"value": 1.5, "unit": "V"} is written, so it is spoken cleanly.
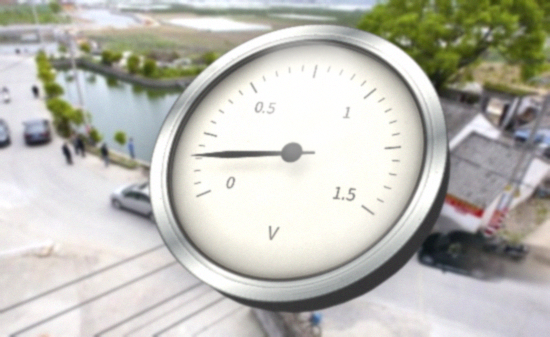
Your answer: {"value": 0.15, "unit": "V"}
